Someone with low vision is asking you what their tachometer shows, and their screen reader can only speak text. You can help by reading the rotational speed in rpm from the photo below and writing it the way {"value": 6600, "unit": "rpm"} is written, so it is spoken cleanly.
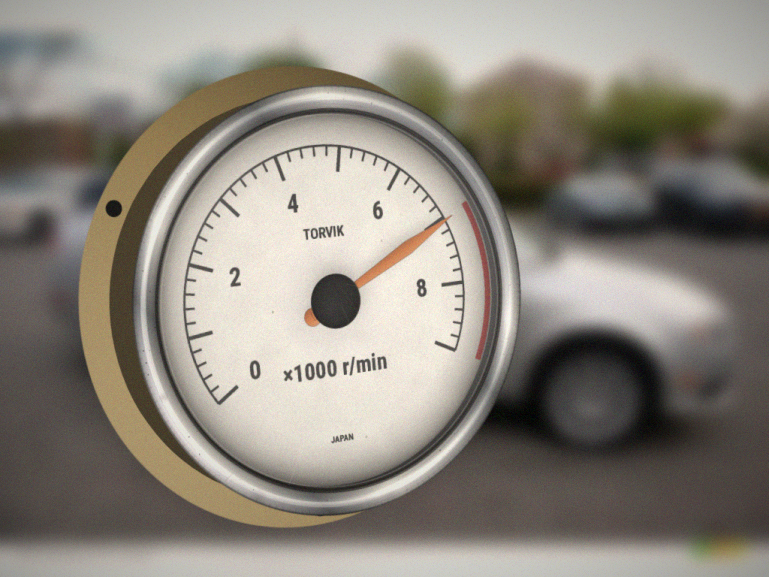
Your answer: {"value": 7000, "unit": "rpm"}
